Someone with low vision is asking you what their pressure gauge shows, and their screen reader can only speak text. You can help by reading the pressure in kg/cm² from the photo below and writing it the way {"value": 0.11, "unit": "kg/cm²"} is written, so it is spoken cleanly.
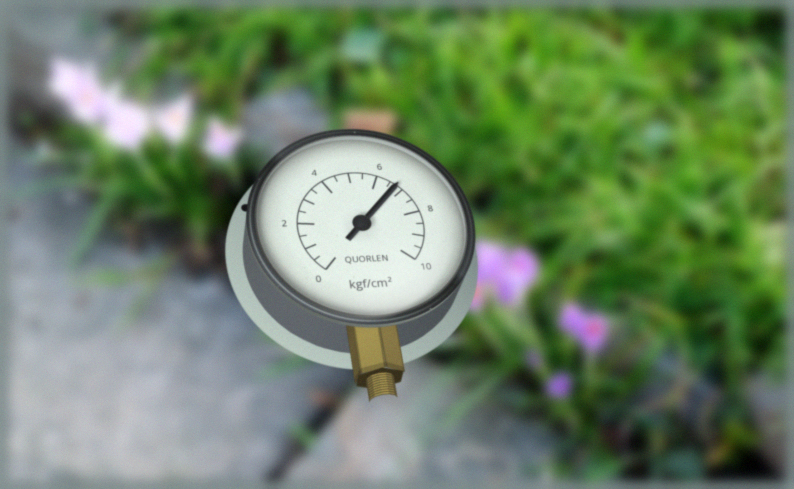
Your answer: {"value": 6.75, "unit": "kg/cm²"}
